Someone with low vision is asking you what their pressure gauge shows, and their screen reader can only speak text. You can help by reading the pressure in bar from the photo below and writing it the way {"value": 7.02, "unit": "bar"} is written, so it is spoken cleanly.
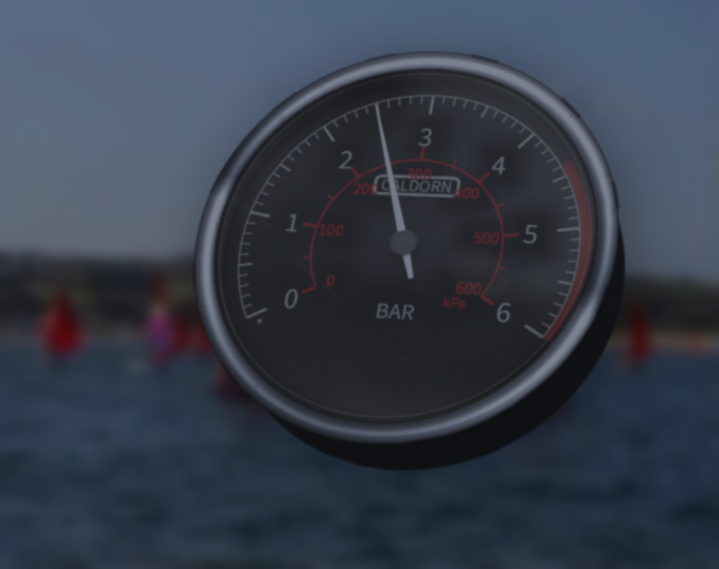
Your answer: {"value": 2.5, "unit": "bar"}
